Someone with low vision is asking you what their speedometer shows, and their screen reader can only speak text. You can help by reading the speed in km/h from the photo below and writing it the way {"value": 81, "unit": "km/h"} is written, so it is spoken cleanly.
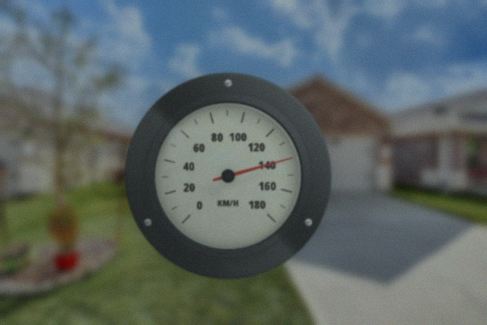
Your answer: {"value": 140, "unit": "km/h"}
